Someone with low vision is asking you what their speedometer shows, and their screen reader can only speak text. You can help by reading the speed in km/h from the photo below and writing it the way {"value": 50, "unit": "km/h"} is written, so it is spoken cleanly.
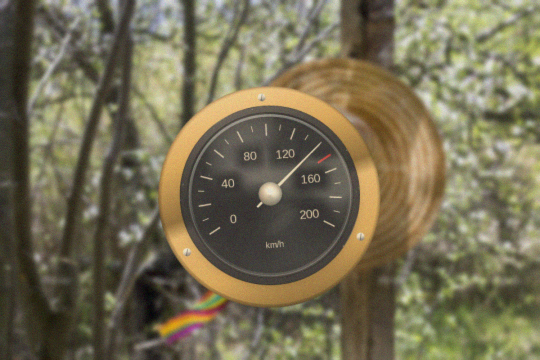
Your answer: {"value": 140, "unit": "km/h"}
